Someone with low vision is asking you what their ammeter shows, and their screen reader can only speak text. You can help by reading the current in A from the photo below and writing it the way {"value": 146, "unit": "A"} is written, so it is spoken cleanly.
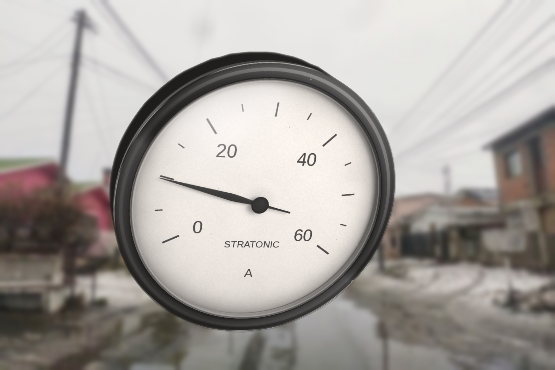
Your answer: {"value": 10, "unit": "A"}
